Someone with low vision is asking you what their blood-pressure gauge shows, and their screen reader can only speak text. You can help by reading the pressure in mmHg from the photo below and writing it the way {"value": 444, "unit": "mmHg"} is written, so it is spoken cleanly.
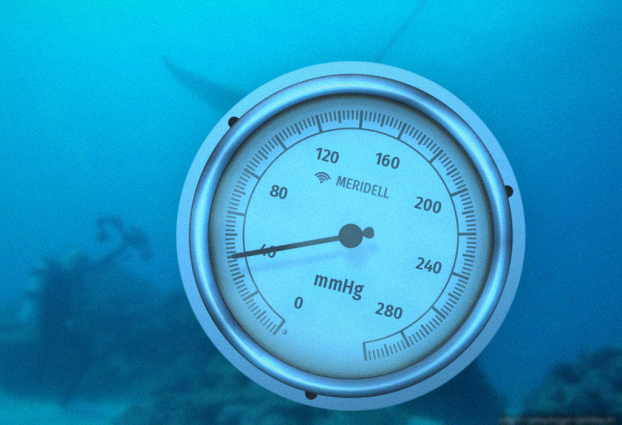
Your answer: {"value": 40, "unit": "mmHg"}
